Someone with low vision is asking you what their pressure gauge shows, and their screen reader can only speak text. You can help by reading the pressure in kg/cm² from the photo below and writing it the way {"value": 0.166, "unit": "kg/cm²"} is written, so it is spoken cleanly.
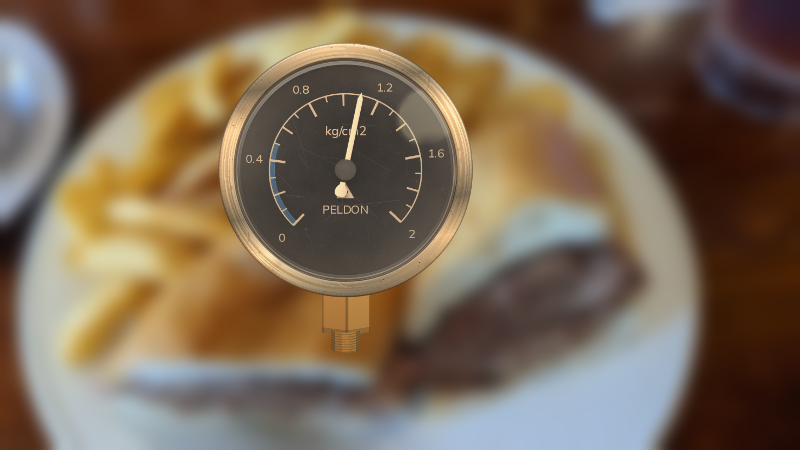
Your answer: {"value": 1.1, "unit": "kg/cm²"}
